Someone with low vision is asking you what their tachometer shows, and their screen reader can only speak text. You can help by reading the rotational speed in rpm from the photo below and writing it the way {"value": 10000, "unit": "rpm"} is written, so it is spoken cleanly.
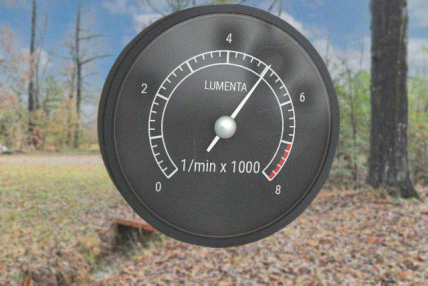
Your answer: {"value": 5000, "unit": "rpm"}
